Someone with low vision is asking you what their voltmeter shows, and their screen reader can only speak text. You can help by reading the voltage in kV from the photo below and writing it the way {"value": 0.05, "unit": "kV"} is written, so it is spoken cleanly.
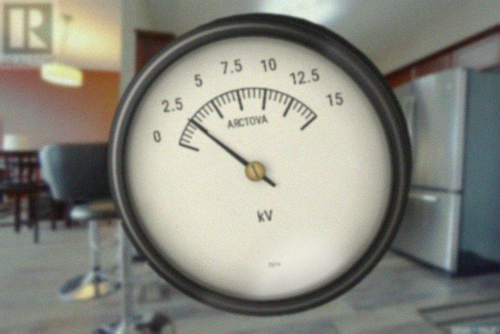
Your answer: {"value": 2.5, "unit": "kV"}
